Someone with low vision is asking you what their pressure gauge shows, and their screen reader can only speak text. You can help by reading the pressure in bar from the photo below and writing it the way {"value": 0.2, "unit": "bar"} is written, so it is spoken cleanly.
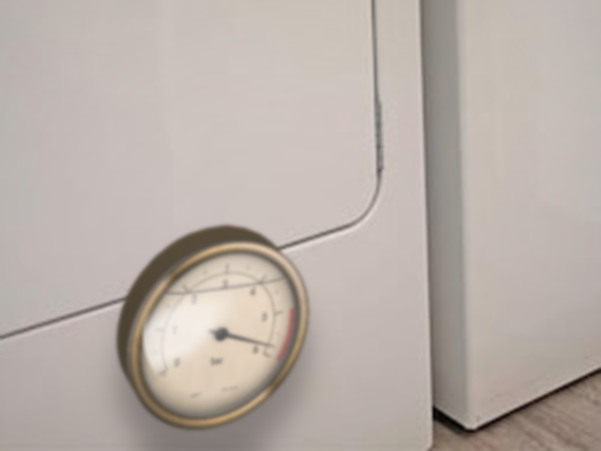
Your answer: {"value": 5.75, "unit": "bar"}
